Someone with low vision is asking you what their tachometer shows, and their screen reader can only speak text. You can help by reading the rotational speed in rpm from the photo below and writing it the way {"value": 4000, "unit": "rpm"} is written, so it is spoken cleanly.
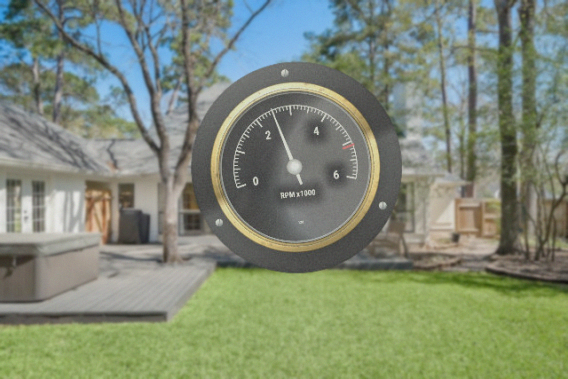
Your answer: {"value": 2500, "unit": "rpm"}
